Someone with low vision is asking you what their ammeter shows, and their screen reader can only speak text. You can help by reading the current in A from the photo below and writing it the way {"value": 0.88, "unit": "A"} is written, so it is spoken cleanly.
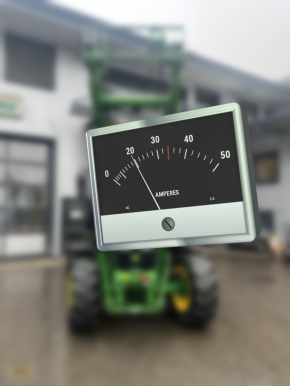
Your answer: {"value": 20, "unit": "A"}
